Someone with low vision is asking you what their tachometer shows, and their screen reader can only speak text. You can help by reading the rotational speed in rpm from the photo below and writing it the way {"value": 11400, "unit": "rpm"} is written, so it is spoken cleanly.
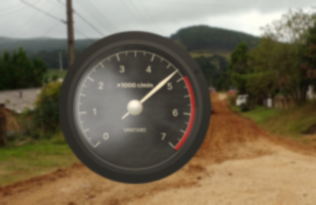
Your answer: {"value": 4750, "unit": "rpm"}
